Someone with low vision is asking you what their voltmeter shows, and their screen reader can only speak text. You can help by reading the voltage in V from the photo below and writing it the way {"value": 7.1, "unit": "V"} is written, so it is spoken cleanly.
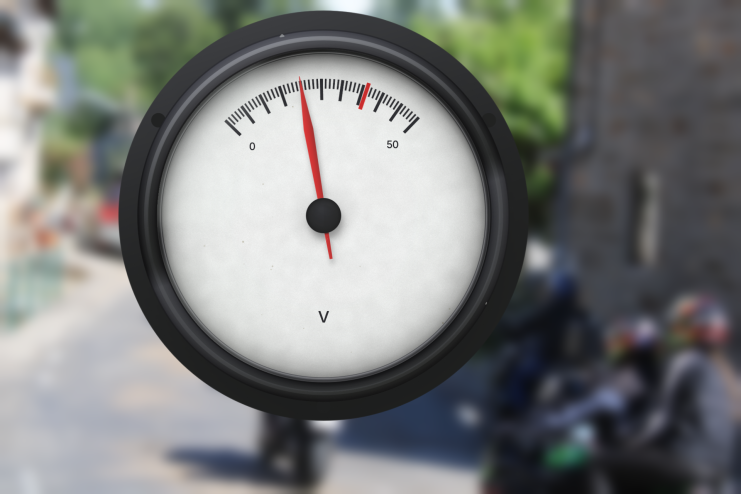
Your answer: {"value": 20, "unit": "V"}
